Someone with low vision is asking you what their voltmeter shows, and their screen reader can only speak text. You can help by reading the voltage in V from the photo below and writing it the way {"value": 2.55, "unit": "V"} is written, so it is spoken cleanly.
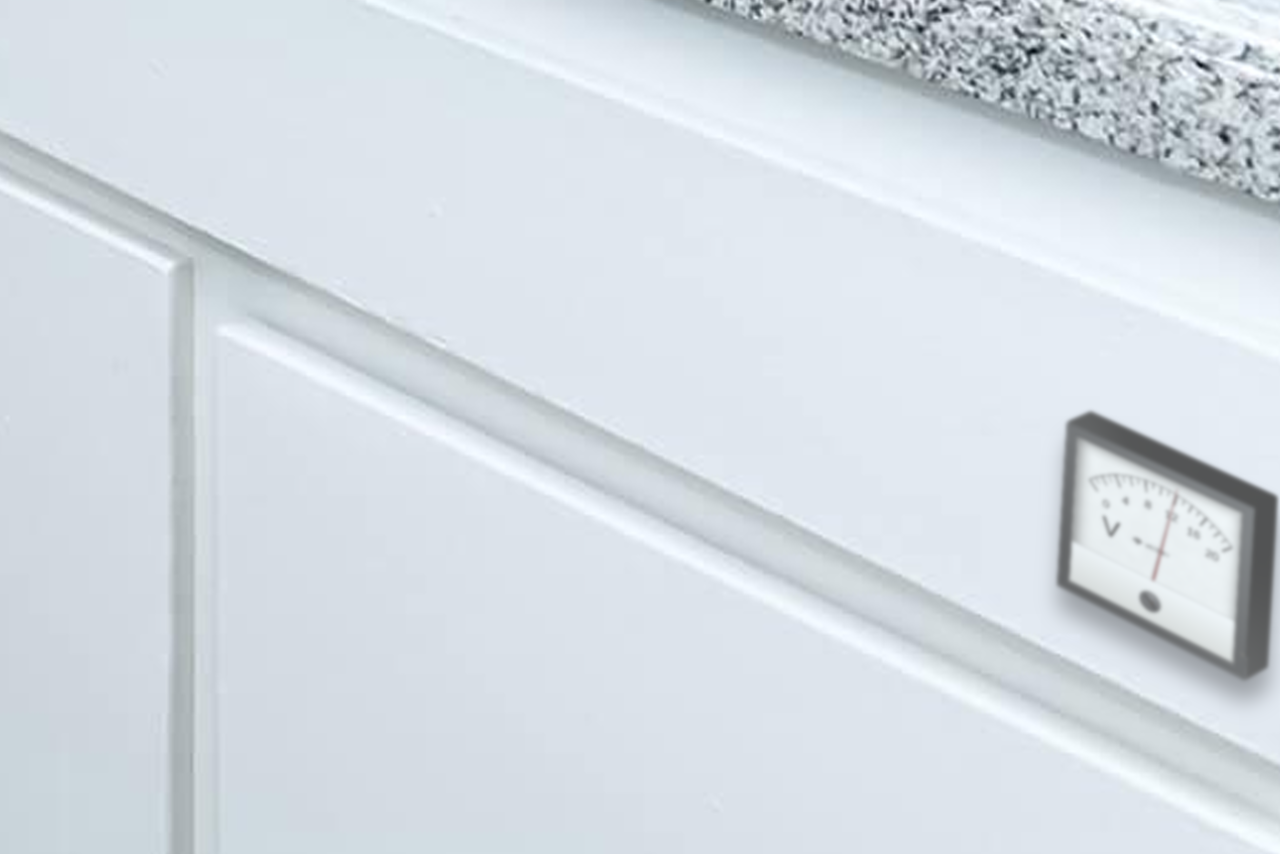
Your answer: {"value": 12, "unit": "V"}
